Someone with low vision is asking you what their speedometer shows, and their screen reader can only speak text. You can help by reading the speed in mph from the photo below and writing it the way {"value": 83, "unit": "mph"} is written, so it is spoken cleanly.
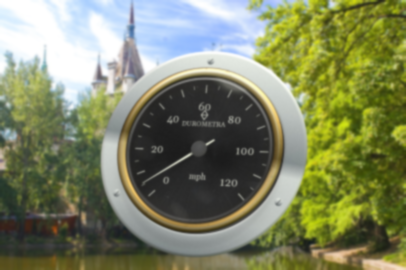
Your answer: {"value": 5, "unit": "mph"}
